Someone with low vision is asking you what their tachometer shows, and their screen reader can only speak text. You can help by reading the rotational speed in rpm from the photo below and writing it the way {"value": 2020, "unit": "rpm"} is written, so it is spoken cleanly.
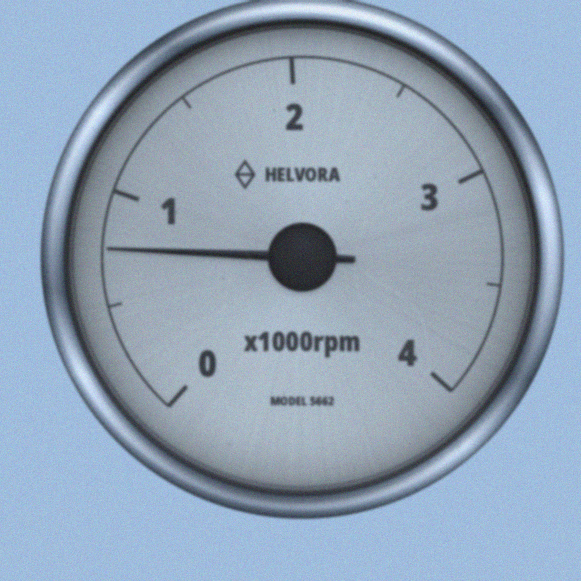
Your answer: {"value": 750, "unit": "rpm"}
